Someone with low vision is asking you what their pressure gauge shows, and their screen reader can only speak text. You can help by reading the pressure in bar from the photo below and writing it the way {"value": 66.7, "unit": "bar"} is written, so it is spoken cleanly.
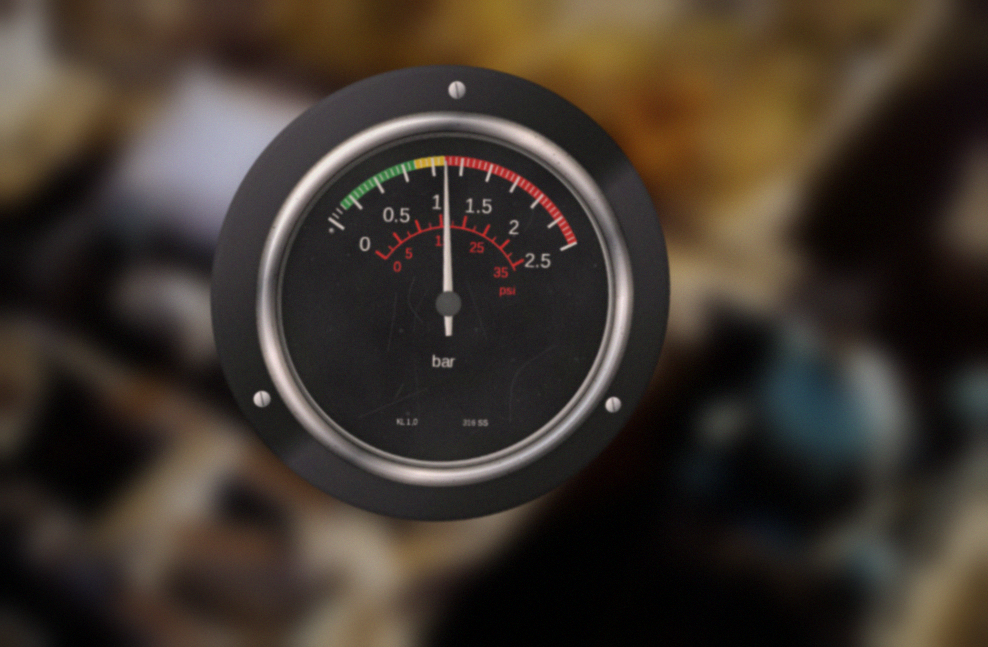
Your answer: {"value": 1.1, "unit": "bar"}
